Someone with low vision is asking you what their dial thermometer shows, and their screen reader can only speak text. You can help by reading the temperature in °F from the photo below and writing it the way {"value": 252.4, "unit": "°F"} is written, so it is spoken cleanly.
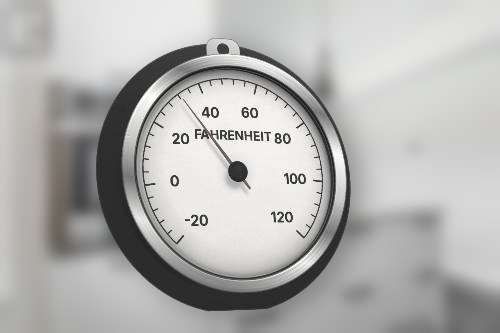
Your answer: {"value": 32, "unit": "°F"}
